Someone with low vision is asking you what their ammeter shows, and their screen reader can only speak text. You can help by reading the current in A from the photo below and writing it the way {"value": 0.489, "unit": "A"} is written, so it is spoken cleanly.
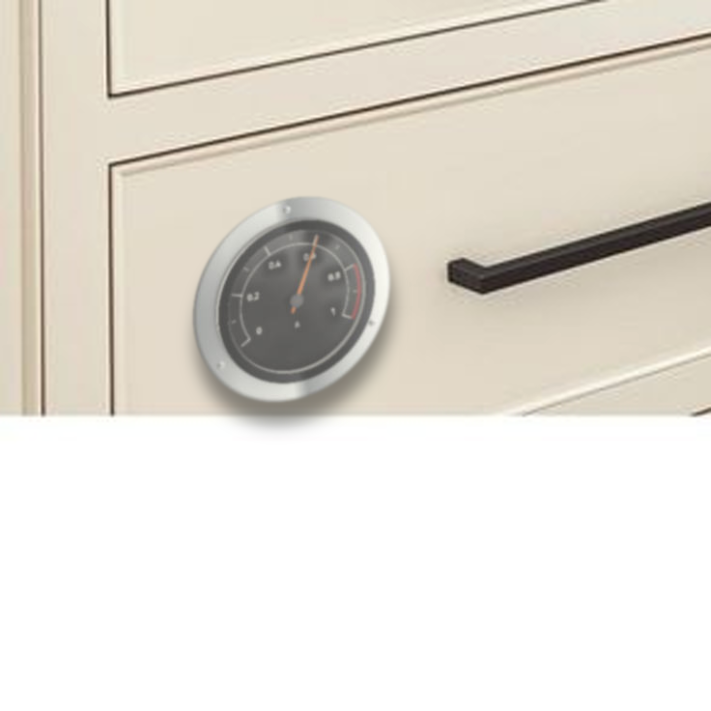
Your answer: {"value": 0.6, "unit": "A"}
